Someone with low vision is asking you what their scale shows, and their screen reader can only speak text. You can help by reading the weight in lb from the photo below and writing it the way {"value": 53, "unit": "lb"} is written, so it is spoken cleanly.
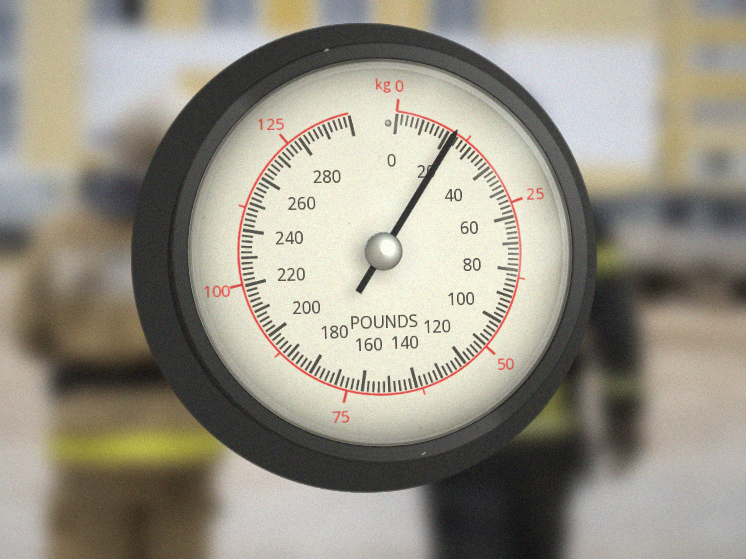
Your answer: {"value": 22, "unit": "lb"}
